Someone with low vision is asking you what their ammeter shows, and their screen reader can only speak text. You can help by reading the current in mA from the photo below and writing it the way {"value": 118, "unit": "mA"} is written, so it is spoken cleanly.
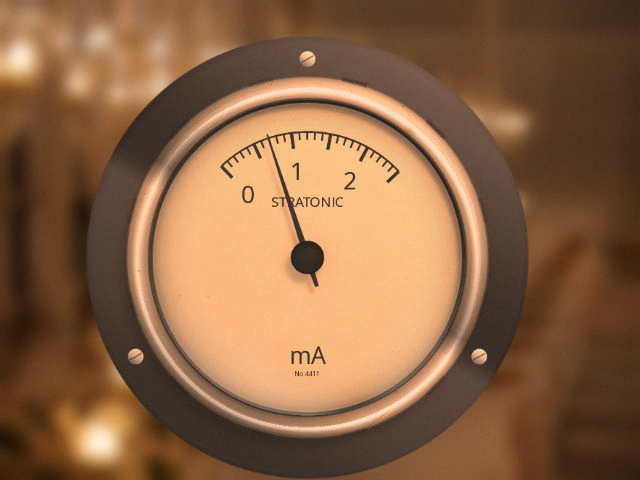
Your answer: {"value": 0.7, "unit": "mA"}
